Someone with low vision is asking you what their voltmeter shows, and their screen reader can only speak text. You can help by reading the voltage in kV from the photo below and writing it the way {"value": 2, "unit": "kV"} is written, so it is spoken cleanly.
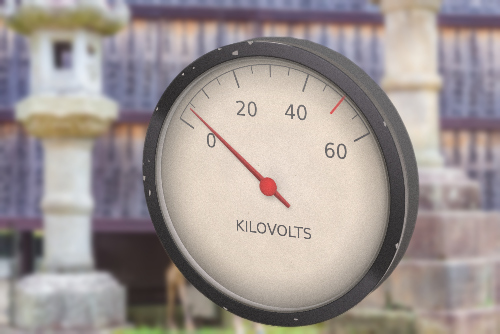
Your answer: {"value": 5, "unit": "kV"}
